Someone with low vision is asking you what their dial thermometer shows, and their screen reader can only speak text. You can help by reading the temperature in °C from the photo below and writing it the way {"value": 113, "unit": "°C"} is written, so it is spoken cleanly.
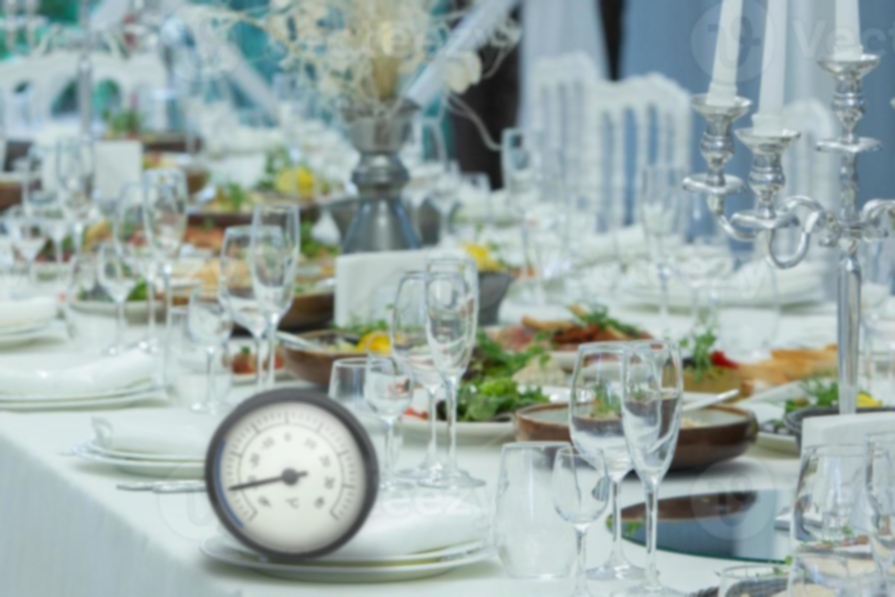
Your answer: {"value": -30, "unit": "°C"}
